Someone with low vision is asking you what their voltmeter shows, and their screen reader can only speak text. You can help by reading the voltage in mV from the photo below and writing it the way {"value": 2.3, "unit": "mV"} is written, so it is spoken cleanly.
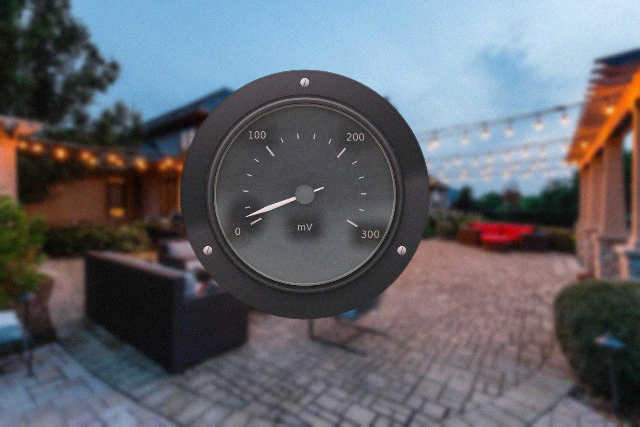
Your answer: {"value": 10, "unit": "mV"}
